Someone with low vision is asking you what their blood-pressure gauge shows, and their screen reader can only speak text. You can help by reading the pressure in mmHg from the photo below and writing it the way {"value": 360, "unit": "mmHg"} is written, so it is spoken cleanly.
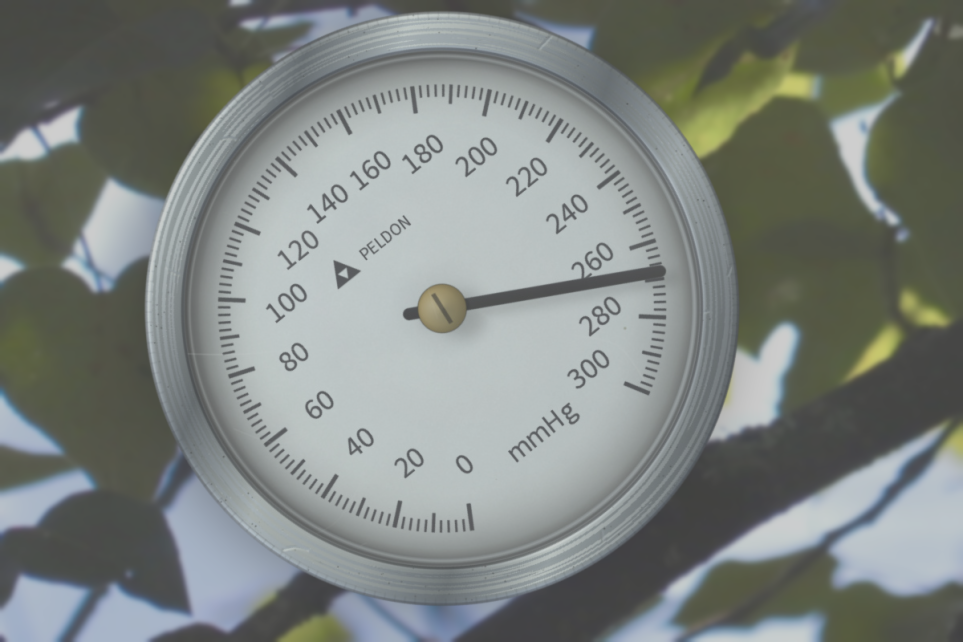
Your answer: {"value": 268, "unit": "mmHg"}
